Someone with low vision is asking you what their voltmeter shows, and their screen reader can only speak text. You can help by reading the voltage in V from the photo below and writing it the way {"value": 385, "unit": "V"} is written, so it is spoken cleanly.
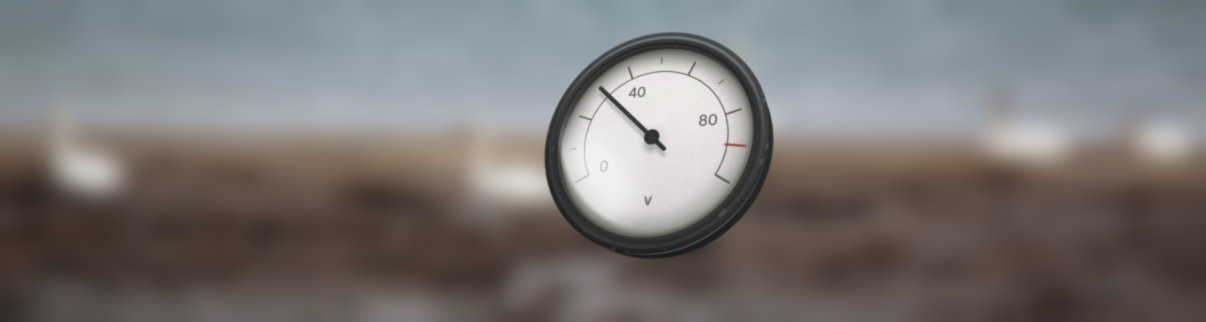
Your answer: {"value": 30, "unit": "V"}
